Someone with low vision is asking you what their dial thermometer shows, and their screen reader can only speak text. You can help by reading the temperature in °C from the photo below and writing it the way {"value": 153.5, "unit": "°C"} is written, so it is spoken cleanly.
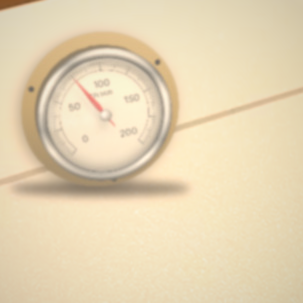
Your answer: {"value": 75, "unit": "°C"}
